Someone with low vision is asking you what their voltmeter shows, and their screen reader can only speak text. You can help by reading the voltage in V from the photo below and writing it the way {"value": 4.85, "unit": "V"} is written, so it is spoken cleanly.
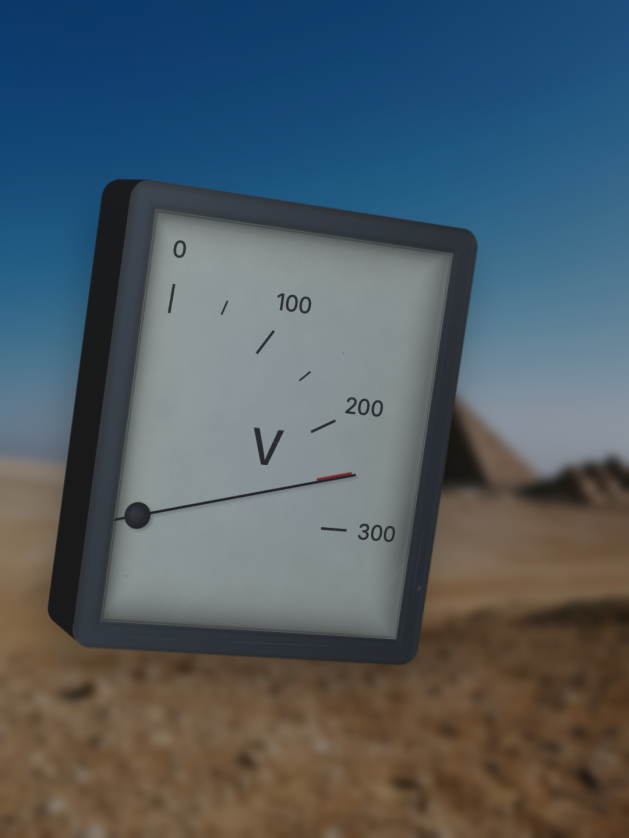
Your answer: {"value": 250, "unit": "V"}
